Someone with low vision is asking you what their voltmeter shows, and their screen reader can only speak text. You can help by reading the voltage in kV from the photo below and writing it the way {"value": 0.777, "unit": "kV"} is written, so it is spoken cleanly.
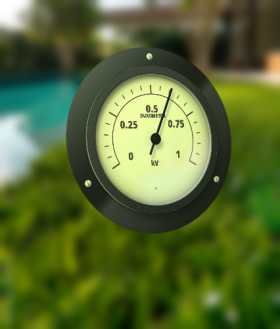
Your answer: {"value": 0.6, "unit": "kV"}
